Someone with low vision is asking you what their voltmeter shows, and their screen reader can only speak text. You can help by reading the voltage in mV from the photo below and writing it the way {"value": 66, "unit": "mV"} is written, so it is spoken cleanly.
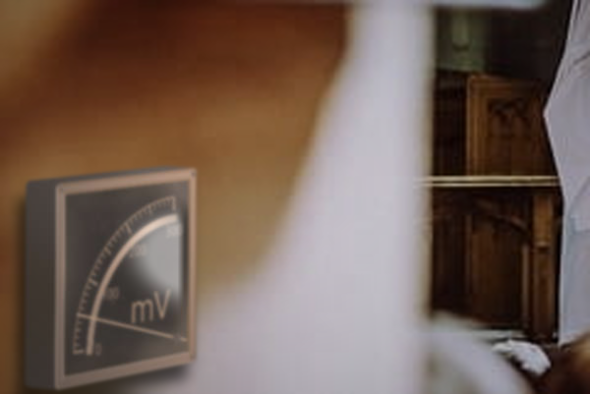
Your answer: {"value": 50, "unit": "mV"}
